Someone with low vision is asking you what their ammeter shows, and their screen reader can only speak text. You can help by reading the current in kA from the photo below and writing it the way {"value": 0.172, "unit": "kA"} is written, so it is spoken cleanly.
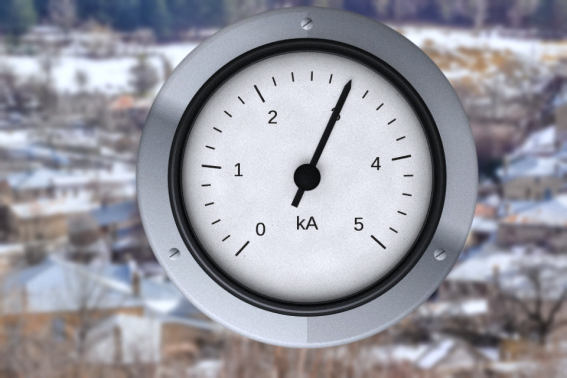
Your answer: {"value": 3, "unit": "kA"}
